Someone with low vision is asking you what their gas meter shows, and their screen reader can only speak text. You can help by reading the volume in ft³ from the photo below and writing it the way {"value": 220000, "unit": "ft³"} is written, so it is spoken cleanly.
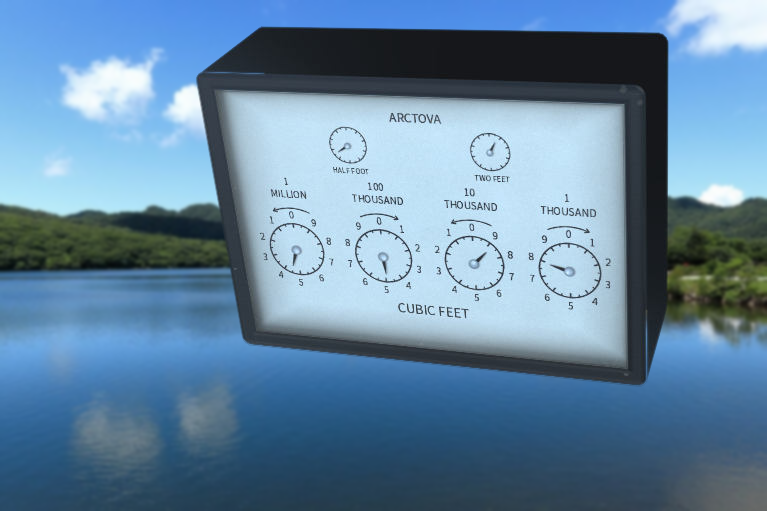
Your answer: {"value": 448800, "unit": "ft³"}
